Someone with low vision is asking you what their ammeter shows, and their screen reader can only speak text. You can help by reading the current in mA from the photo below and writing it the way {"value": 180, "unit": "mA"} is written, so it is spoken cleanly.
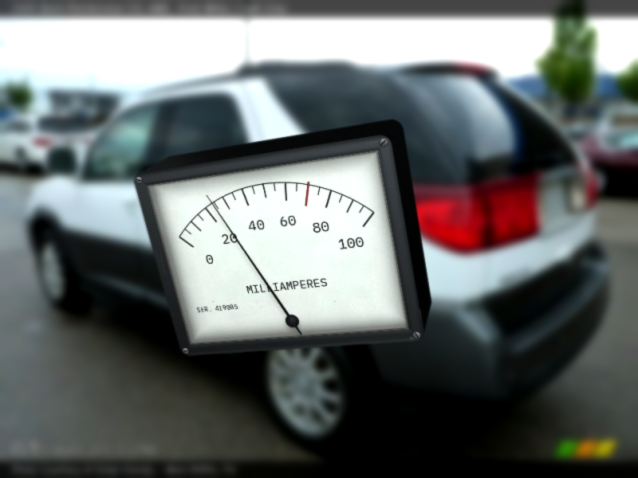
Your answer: {"value": 25, "unit": "mA"}
